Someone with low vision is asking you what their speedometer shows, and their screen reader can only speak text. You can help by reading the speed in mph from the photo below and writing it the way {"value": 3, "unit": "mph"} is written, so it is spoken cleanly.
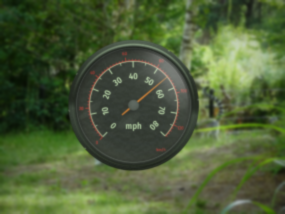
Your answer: {"value": 55, "unit": "mph"}
